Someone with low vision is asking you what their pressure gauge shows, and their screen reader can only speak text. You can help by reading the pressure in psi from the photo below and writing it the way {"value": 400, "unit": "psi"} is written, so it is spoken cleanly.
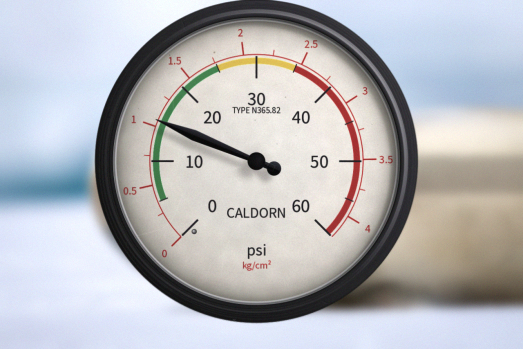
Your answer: {"value": 15, "unit": "psi"}
